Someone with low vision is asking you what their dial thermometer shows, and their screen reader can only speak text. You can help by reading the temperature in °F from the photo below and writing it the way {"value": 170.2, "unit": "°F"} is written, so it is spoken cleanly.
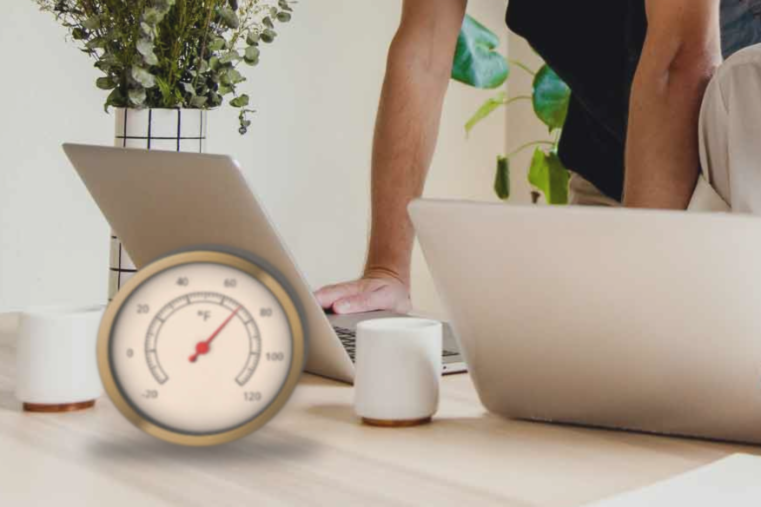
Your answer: {"value": 70, "unit": "°F"}
